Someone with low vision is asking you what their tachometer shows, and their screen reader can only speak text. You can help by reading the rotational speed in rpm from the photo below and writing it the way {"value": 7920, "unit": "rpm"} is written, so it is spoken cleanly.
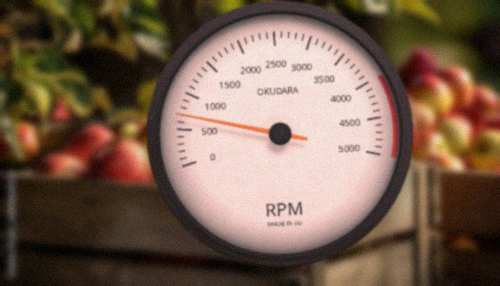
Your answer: {"value": 700, "unit": "rpm"}
